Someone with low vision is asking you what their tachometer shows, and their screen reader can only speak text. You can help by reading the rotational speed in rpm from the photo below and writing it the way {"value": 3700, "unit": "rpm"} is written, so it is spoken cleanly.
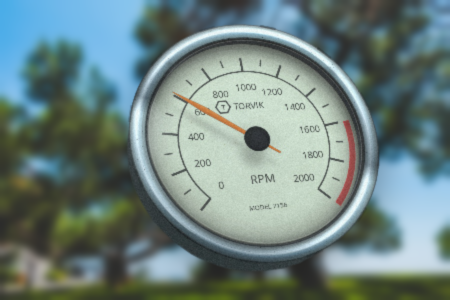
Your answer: {"value": 600, "unit": "rpm"}
